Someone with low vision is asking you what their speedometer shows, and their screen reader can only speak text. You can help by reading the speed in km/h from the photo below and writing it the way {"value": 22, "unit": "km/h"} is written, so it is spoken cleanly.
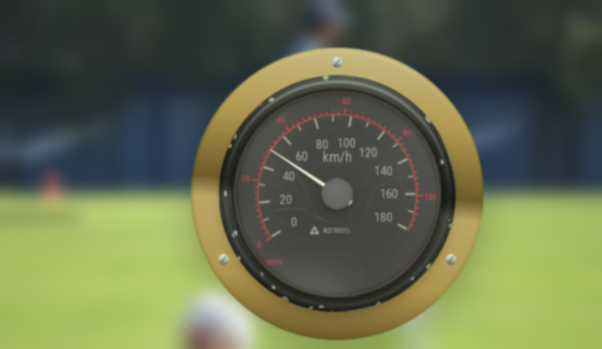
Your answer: {"value": 50, "unit": "km/h"}
